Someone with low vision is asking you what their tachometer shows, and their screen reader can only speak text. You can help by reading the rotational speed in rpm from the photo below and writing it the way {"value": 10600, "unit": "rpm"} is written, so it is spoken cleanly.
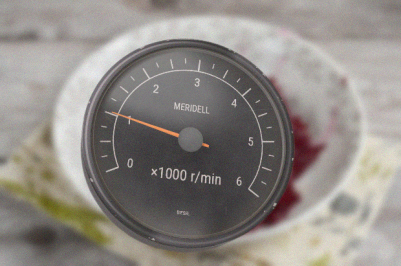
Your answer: {"value": 1000, "unit": "rpm"}
